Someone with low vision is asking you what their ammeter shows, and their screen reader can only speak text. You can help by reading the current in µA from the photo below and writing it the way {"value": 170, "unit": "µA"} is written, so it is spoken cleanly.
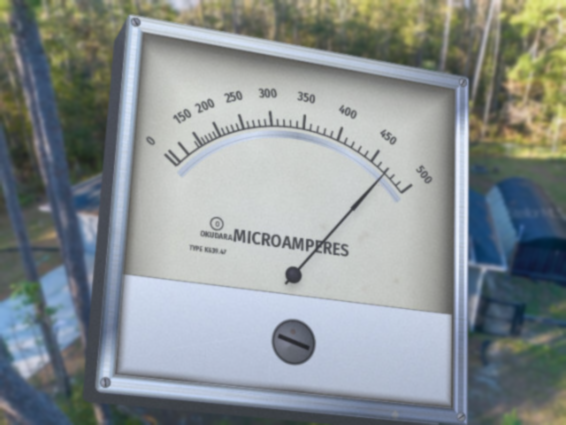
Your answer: {"value": 470, "unit": "µA"}
